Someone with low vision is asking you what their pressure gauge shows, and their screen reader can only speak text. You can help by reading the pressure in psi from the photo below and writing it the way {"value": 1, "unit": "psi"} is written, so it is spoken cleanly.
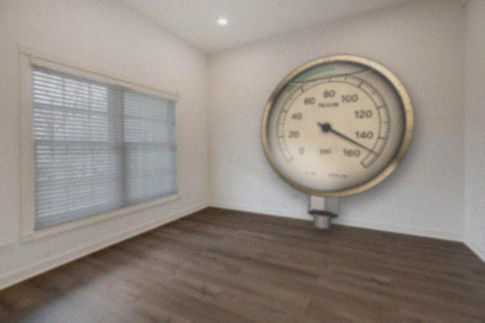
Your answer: {"value": 150, "unit": "psi"}
